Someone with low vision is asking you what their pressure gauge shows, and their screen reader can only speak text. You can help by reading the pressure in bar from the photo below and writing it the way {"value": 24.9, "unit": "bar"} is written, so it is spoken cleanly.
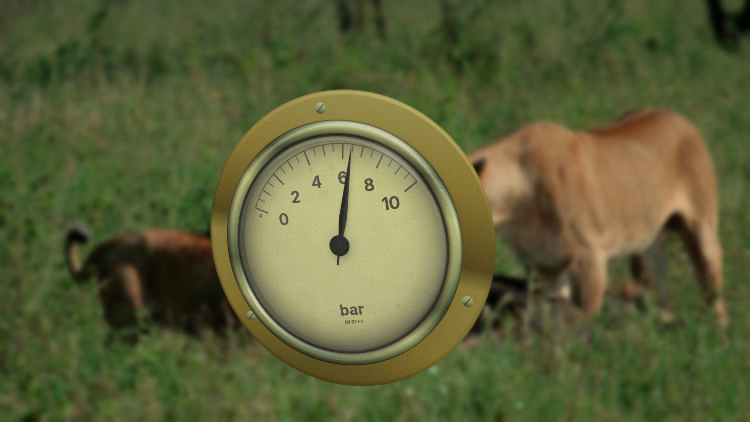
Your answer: {"value": 6.5, "unit": "bar"}
